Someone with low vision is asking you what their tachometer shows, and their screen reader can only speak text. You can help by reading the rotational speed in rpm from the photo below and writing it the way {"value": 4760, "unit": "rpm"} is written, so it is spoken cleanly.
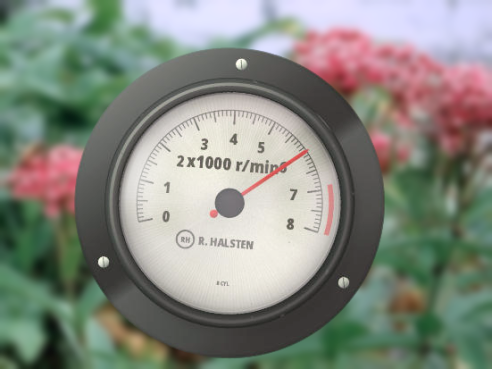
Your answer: {"value": 6000, "unit": "rpm"}
